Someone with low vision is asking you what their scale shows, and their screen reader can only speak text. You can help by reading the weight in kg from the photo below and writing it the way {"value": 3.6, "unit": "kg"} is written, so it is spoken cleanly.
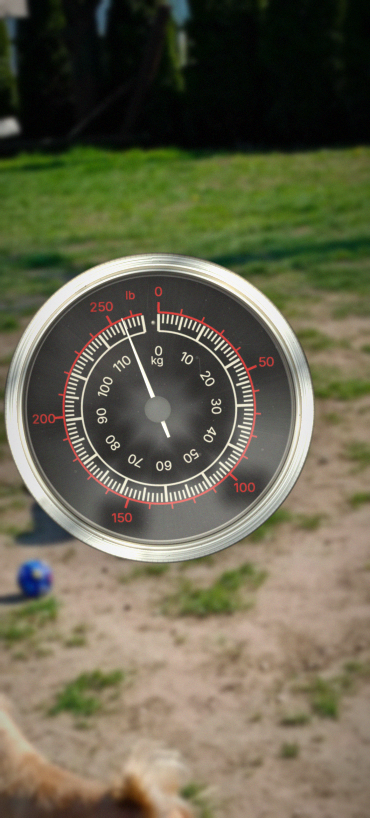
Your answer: {"value": 116, "unit": "kg"}
